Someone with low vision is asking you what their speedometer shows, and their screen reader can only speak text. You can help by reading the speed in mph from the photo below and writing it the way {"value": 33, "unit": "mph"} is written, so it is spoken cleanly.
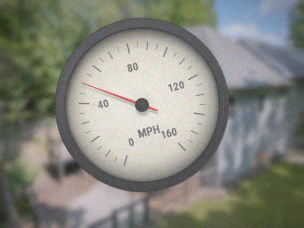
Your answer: {"value": 50, "unit": "mph"}
